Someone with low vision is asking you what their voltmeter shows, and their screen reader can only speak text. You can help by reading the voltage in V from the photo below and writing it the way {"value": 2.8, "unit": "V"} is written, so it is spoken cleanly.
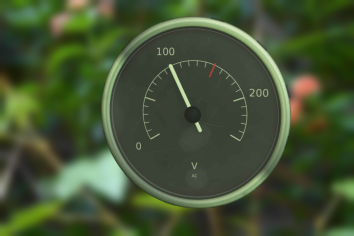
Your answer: {"value": 100, "unit": "V"}
